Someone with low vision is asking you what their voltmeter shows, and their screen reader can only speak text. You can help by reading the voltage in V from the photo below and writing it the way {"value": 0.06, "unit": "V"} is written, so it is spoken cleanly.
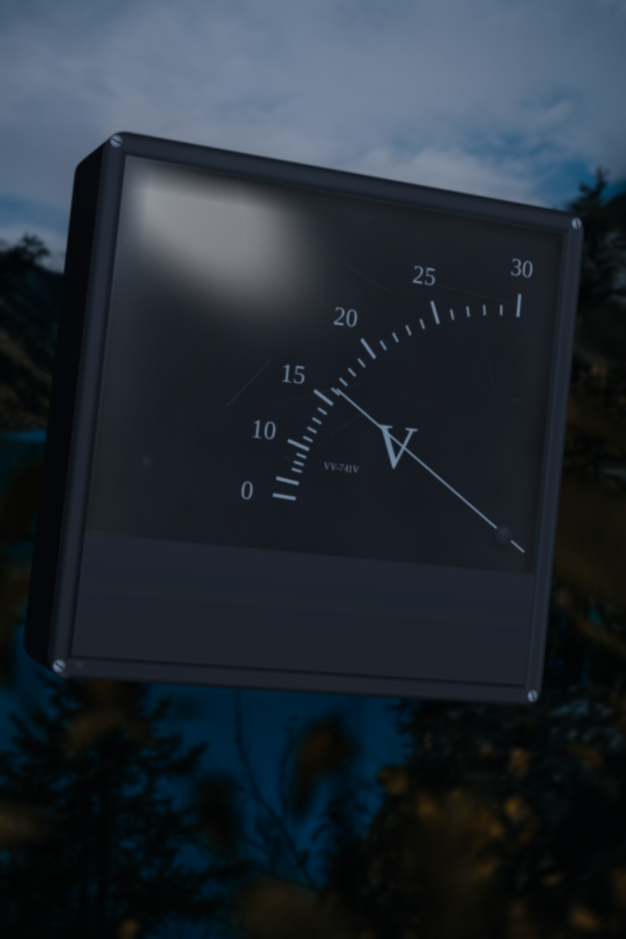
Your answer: {"value": 16, "unit": "V"}
